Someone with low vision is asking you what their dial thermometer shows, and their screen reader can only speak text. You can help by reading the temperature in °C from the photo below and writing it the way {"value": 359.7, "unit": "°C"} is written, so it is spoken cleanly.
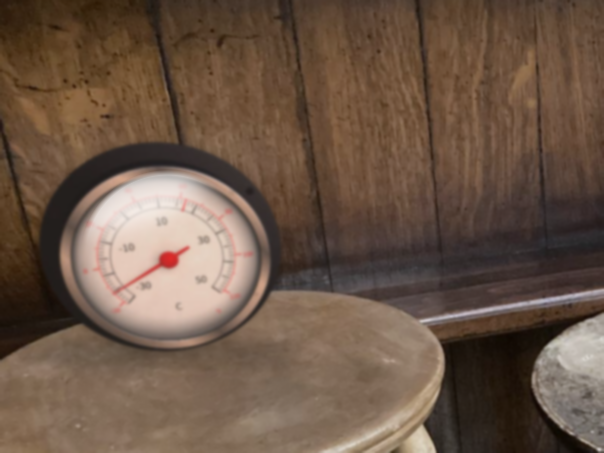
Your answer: {"value": -25, "unit": "°C"}
